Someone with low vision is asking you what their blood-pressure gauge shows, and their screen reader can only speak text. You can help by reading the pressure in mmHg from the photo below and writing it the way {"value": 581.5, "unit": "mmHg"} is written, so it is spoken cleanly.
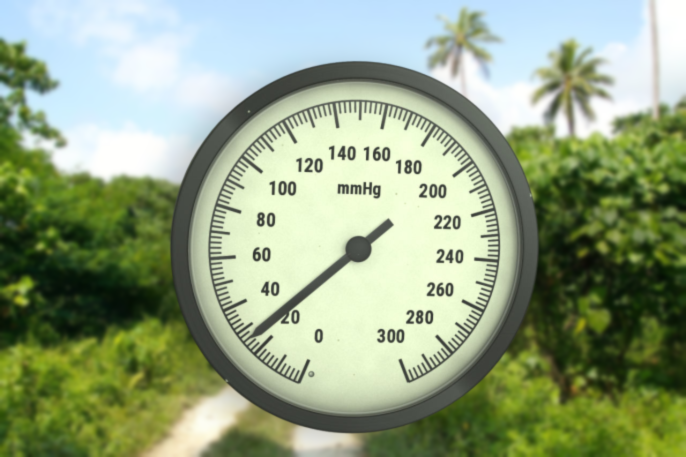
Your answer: {"value": 26, "unit": "mmHg"}
